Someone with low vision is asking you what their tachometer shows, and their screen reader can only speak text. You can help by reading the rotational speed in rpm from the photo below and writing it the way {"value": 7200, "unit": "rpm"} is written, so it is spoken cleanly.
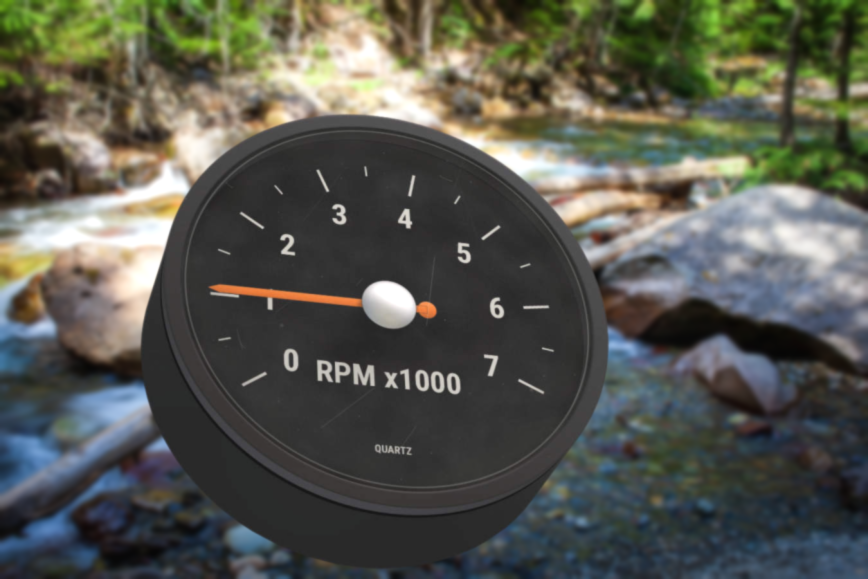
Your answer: {"value": 1000, "unit": "rpm"}
